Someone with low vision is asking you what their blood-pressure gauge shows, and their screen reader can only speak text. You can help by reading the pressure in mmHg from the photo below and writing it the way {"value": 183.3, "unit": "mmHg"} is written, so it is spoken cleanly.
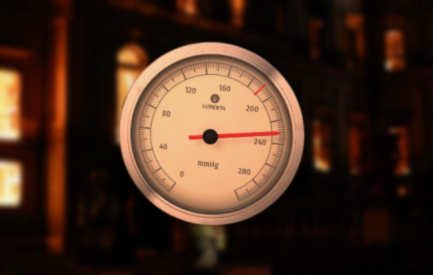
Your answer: {"value": 230, "unit": "mmHg"}
